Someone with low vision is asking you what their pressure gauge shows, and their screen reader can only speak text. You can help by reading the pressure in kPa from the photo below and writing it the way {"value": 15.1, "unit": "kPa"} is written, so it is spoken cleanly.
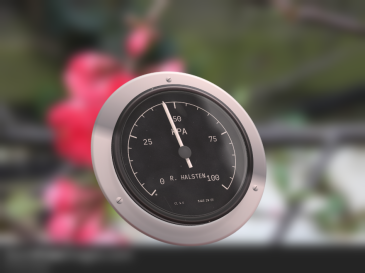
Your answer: {"value": 45, "unit": "kPa"}
